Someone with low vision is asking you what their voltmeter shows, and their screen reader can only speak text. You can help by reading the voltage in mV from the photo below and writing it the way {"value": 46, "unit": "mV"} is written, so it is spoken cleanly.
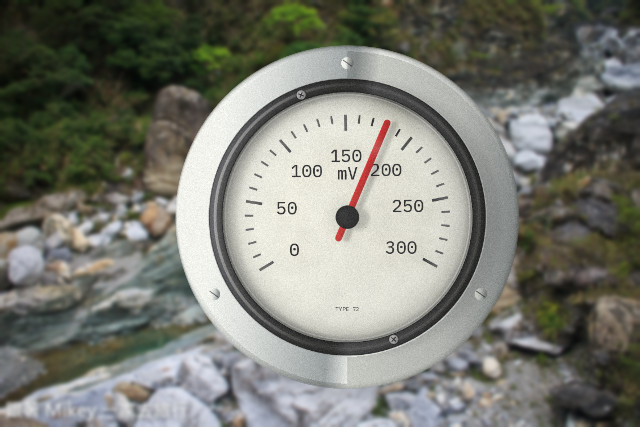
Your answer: {"value": 180, "unit": "mV"}
